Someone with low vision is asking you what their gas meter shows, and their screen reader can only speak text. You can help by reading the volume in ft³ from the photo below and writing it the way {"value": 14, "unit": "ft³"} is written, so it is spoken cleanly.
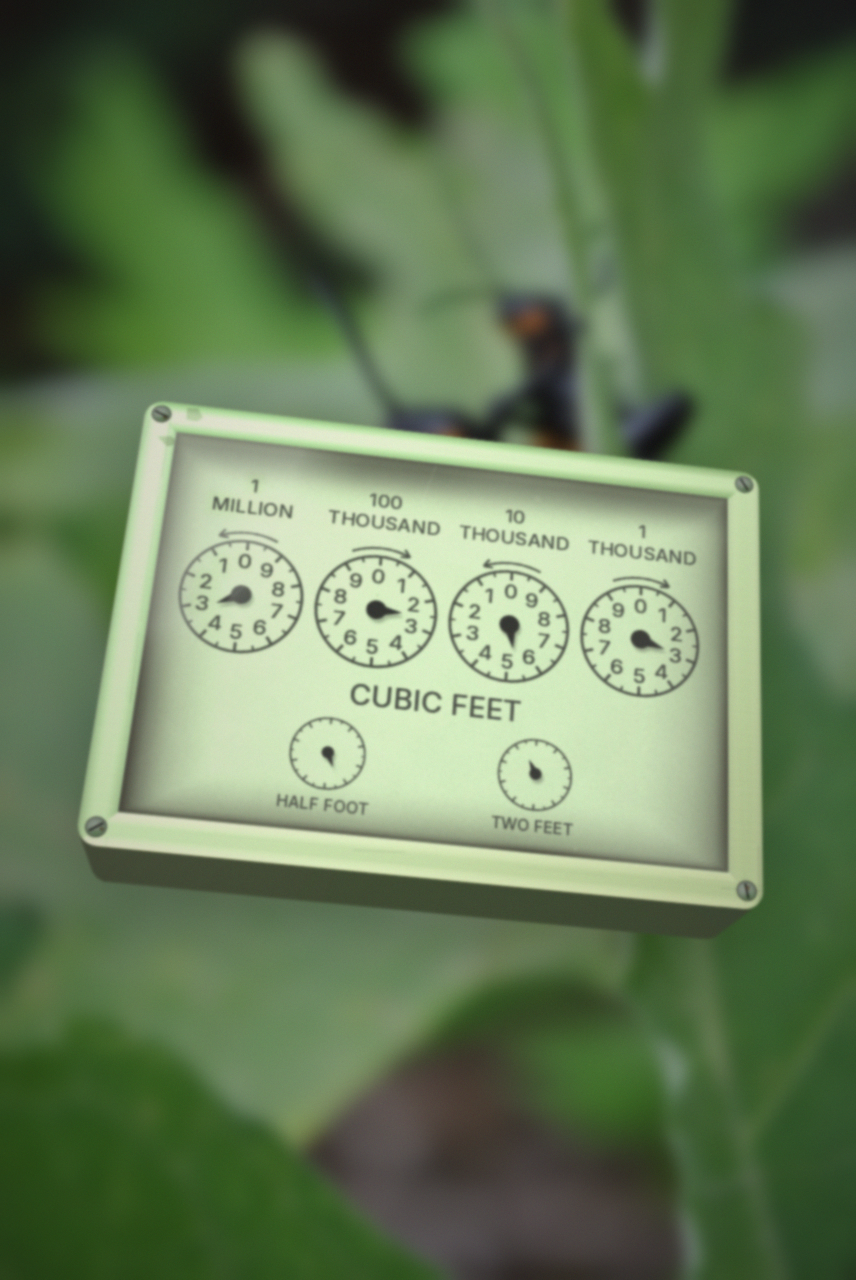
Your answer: {"value": 325300, "unit": "ft³"}
